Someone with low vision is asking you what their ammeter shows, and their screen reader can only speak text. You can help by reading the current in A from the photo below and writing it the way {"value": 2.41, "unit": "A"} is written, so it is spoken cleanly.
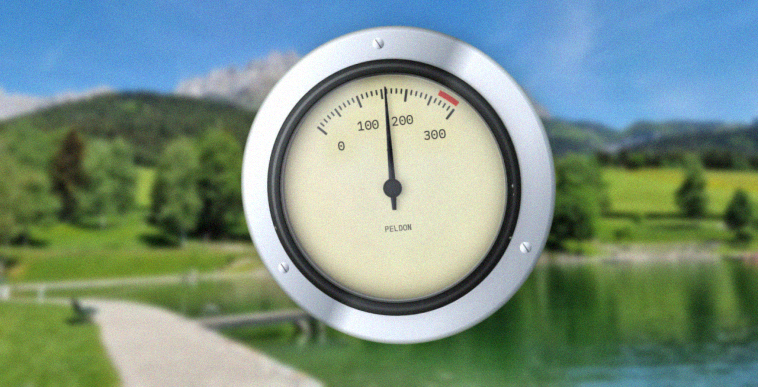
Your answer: {"value": 160, "unit": "A"}
